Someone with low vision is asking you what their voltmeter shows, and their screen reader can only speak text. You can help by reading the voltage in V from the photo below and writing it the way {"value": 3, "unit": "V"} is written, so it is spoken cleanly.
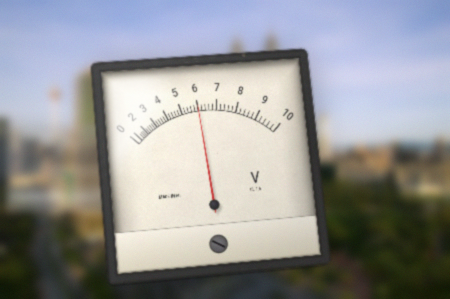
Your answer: {"value": 6, "unit": "V"}
